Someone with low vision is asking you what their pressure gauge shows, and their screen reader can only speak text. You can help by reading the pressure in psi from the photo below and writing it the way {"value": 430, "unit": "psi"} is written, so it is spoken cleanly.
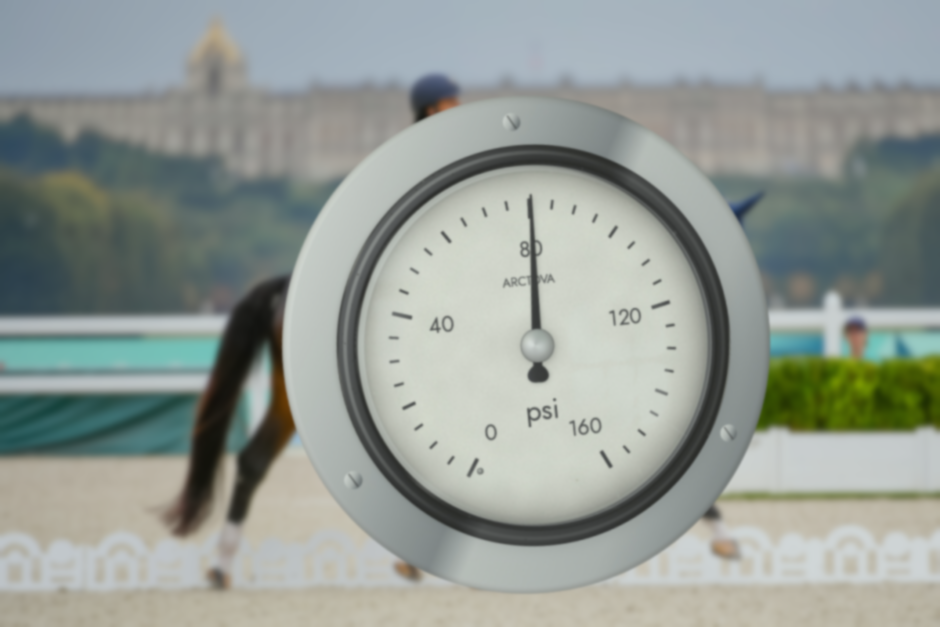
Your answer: {"value": 80, "unit": "psi"}
